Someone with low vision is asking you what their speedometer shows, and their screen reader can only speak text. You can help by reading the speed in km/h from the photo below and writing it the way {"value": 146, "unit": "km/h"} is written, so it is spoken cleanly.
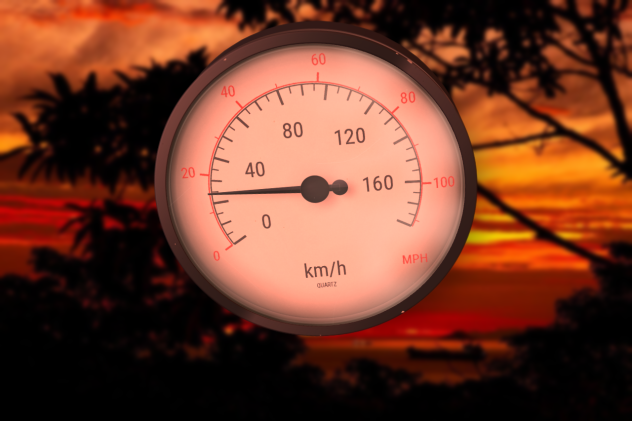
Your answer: {"value": 25, "unit": "km/h"}
